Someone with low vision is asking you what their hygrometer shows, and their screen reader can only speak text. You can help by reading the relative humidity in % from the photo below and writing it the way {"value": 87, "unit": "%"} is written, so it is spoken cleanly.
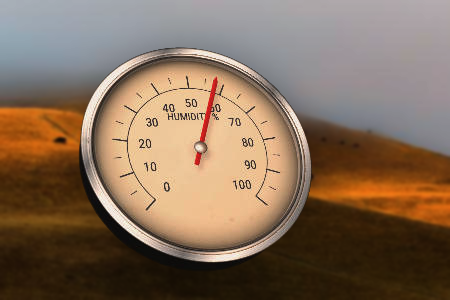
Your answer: {"value": 57.5, "unit": "%"}
